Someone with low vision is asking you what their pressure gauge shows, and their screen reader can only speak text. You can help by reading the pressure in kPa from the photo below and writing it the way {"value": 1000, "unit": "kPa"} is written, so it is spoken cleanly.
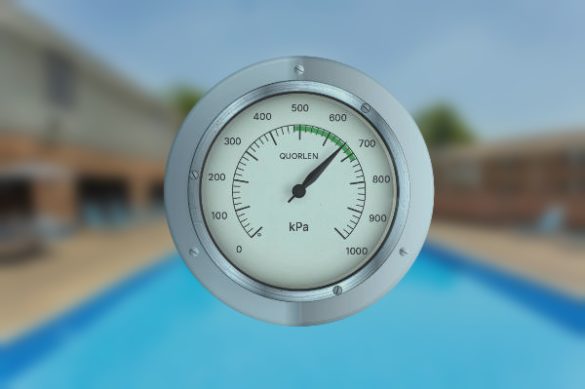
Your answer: {"value": 660, "unit": "kPa"}
